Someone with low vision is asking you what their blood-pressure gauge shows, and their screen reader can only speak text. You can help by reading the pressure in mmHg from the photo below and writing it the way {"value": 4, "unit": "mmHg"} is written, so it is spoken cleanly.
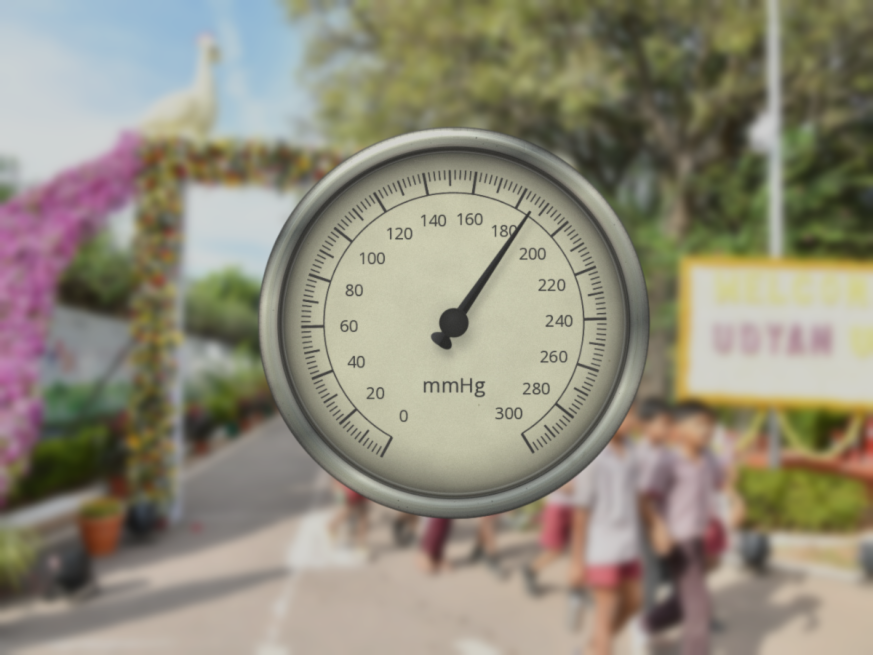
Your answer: {"value": 186, "unit": "mmHg"}
